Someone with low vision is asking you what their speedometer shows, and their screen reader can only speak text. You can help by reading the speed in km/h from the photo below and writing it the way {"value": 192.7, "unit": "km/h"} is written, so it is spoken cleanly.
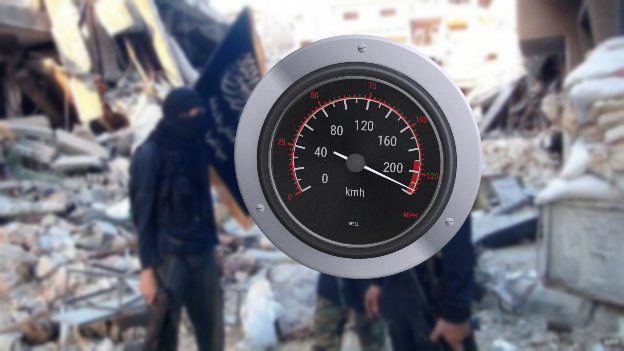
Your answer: {"value": 215, "unit": "km/h"}
